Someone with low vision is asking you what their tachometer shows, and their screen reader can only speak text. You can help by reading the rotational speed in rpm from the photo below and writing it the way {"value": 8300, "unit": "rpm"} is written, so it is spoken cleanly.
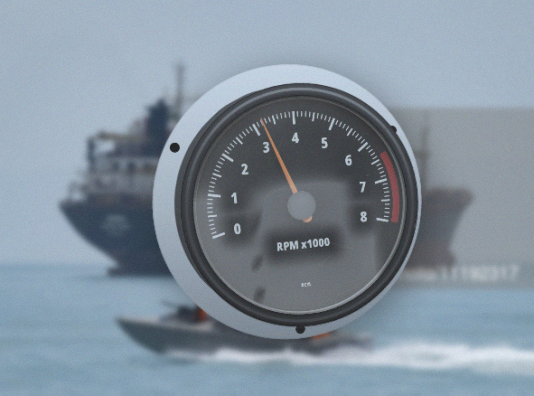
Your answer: {"value": 3200, "unit": "rpm"}
